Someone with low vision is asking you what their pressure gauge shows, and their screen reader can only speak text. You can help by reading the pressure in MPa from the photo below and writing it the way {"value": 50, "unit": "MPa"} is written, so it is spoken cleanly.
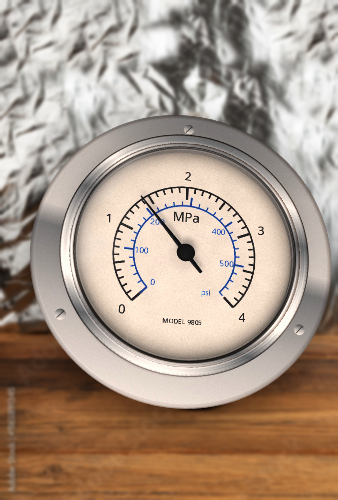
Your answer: {"value": 1.4, "unit": "MPa"}
